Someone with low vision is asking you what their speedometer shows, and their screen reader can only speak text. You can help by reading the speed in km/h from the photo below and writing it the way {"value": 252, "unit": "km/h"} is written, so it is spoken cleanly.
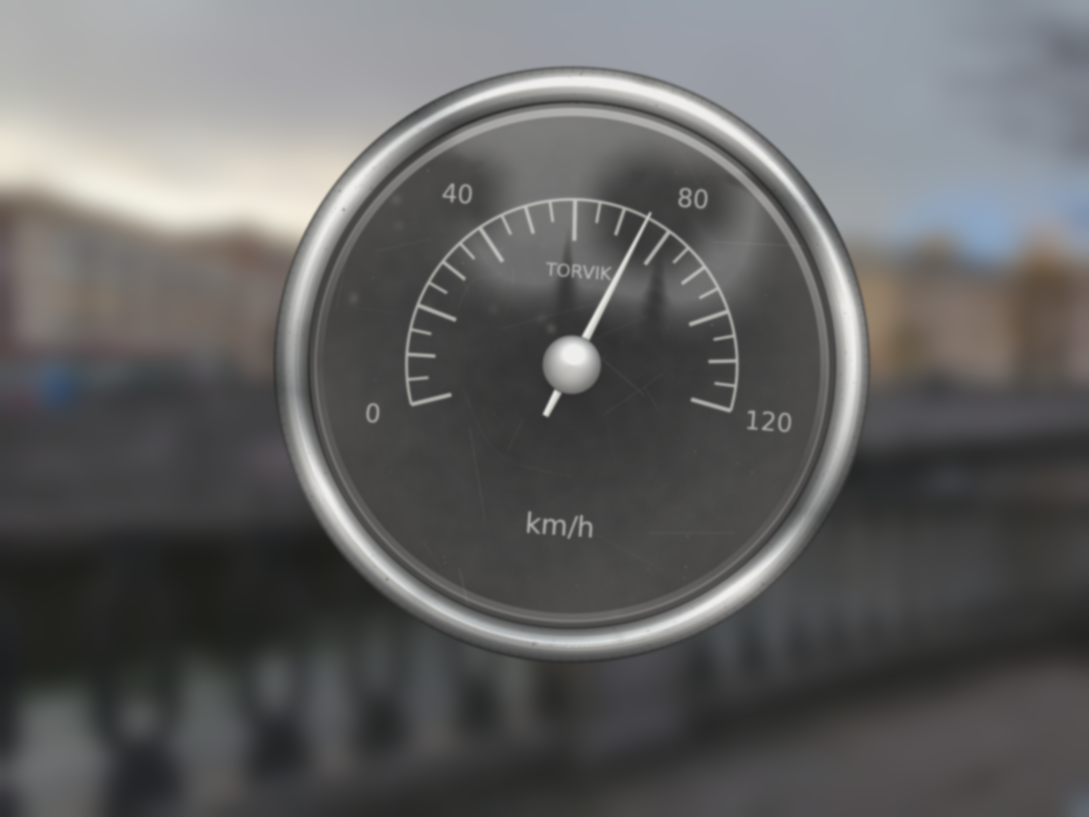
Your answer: {"value": 75, "unit": "km/h"}
